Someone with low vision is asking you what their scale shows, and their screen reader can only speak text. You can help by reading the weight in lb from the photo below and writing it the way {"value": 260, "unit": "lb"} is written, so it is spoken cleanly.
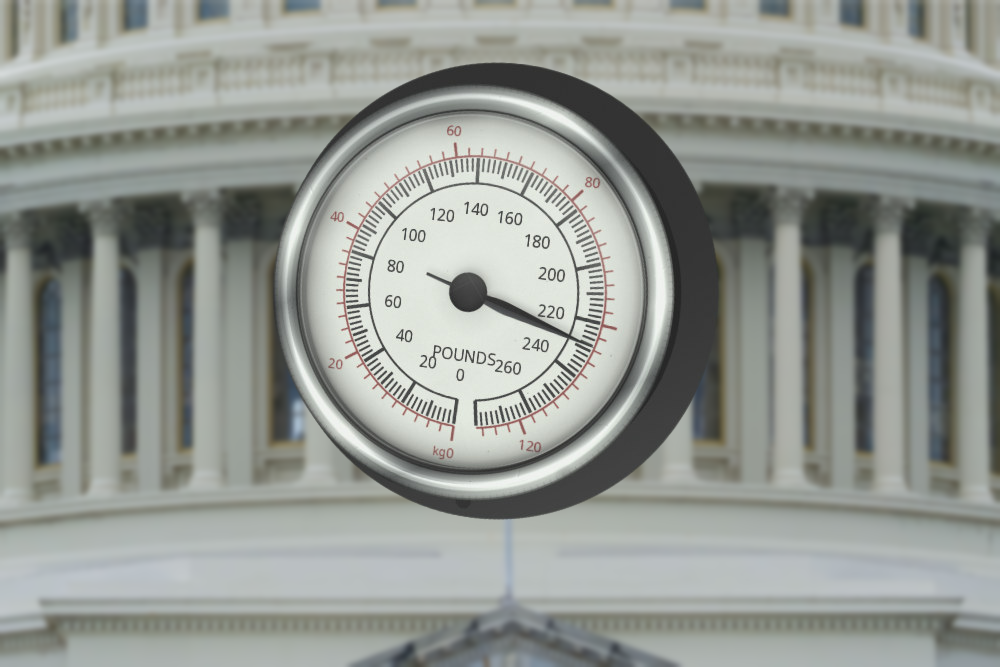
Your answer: {"value": 228, "unit": "lb"}
